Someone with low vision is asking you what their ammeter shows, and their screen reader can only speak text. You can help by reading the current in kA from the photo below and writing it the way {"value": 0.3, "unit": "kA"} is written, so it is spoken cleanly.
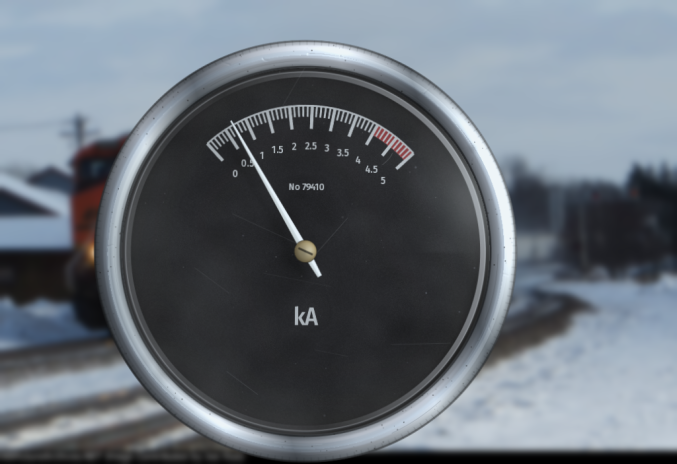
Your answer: {"value": 0.7, "unit": "kA"}
